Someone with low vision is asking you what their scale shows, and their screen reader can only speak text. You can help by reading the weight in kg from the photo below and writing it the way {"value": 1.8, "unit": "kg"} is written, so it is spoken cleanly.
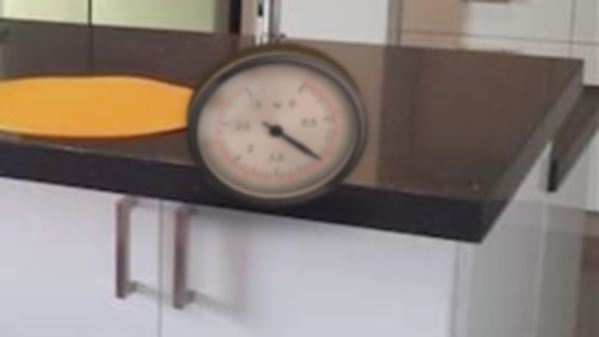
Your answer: {"value": 1, "unit": "kg"}
